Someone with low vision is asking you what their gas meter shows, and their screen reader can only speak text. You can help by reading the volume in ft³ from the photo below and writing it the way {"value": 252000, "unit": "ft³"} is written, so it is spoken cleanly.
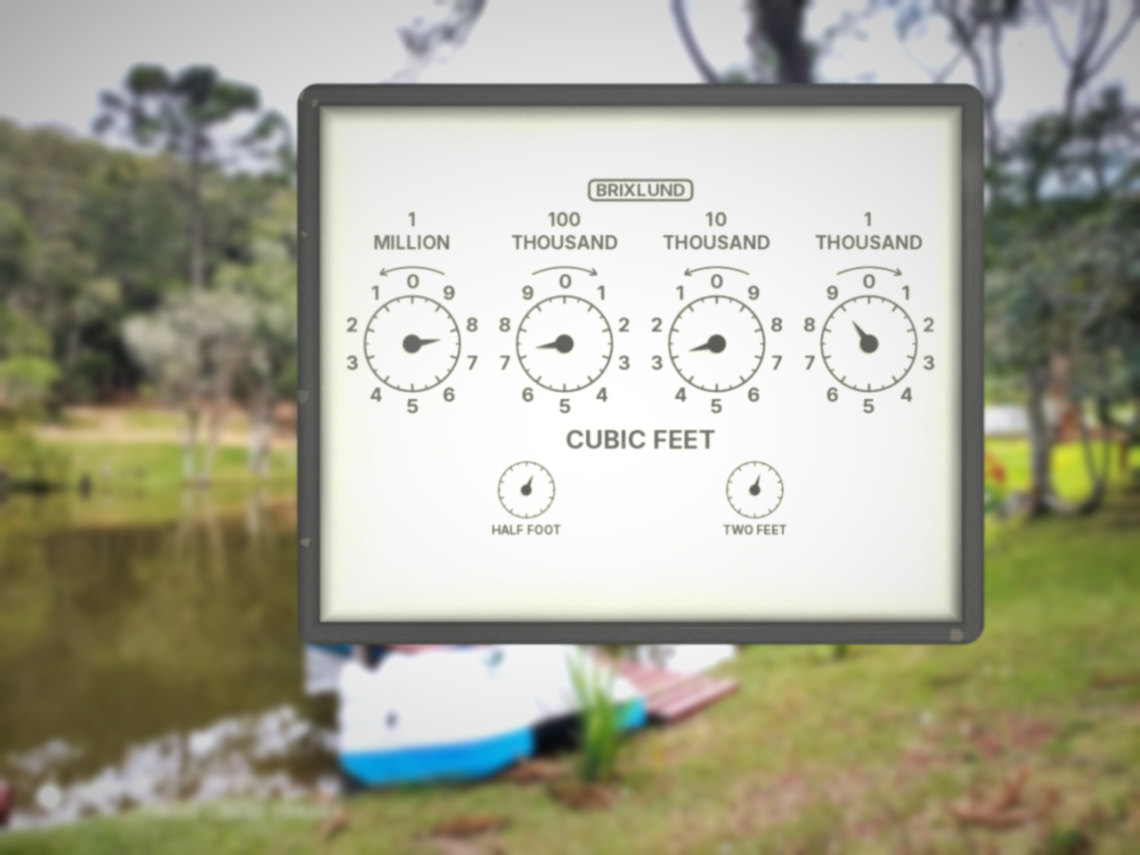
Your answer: {"value": 772900, "unit": "ft³"}
